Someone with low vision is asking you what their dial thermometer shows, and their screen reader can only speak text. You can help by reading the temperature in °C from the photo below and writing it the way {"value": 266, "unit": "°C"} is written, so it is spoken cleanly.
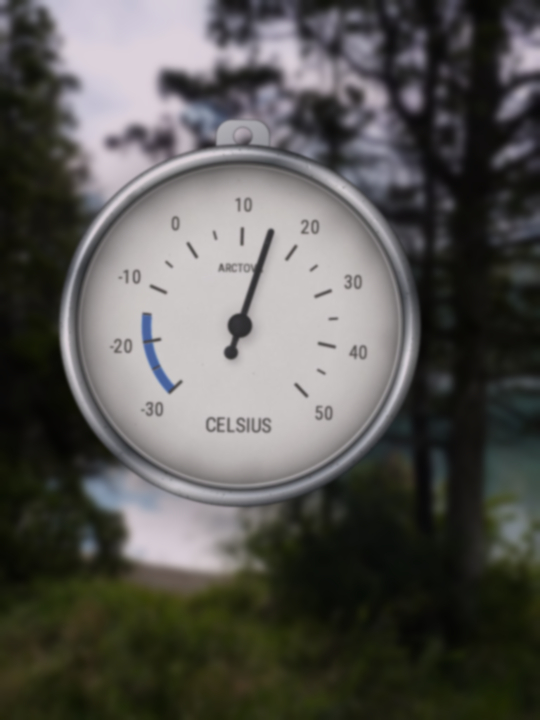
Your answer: {"value": 15, "unit": "°C"}
